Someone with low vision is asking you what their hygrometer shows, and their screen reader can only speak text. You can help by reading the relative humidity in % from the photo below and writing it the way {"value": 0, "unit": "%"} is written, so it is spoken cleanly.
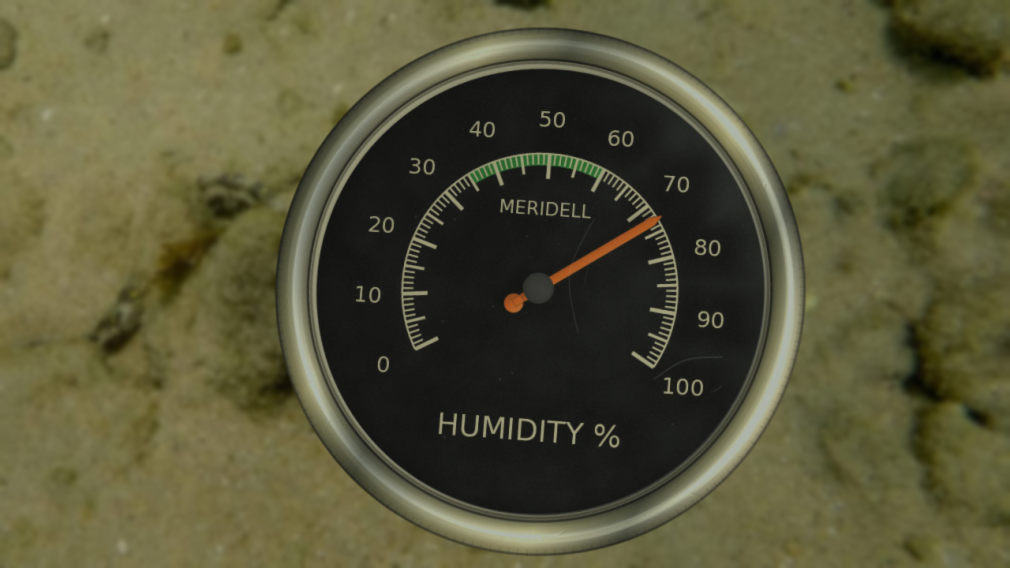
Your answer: {"value": 73, "unit": "%"}
